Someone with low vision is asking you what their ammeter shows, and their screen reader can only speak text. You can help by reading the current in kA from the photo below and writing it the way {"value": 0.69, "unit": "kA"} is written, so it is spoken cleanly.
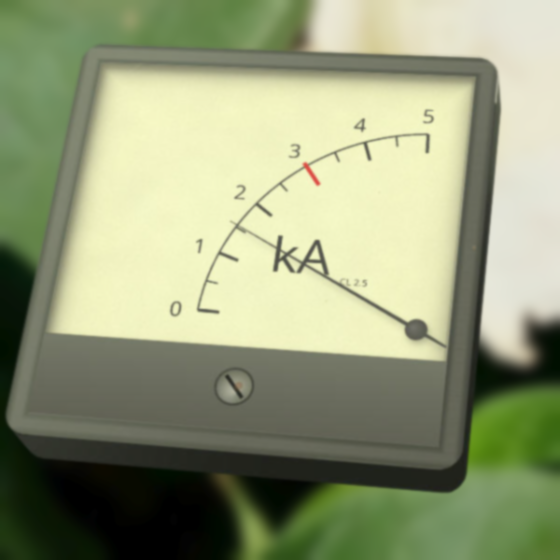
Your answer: {"value": 1.5, "unit": "kA"}
